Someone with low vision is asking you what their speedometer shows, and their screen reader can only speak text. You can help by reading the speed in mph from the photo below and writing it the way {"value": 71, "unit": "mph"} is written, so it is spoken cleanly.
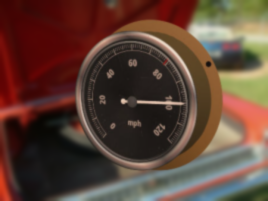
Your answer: {"value": 100, "unit": "mph"}
